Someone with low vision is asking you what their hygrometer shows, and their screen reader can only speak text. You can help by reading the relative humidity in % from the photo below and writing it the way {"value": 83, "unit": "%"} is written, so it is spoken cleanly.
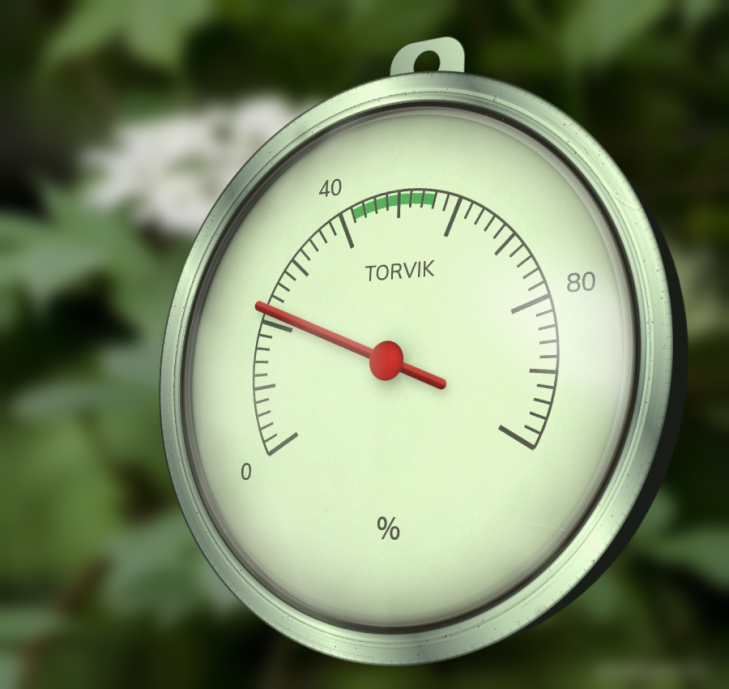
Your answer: {"value": 22, "unit": "%"}
